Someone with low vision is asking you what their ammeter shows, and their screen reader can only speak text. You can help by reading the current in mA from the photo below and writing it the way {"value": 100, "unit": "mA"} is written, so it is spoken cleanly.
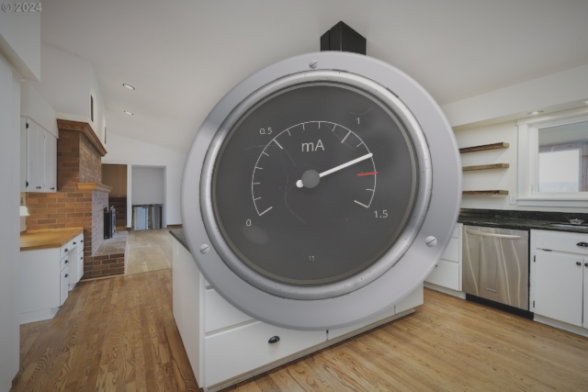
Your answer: {"value": 1.2, "unit": "mA"}
